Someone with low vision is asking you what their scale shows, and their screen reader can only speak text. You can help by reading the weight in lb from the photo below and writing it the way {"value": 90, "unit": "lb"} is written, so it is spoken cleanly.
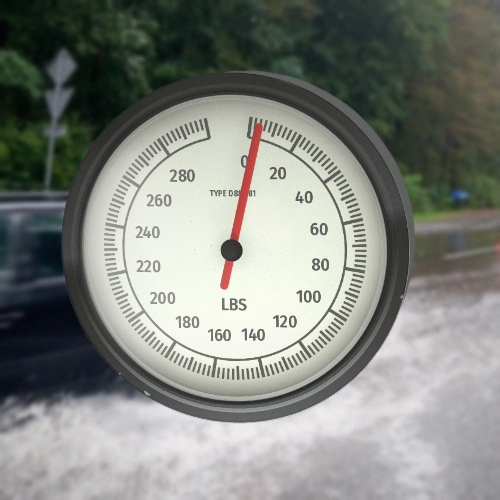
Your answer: {"value": 4, "unit": "lb"}
